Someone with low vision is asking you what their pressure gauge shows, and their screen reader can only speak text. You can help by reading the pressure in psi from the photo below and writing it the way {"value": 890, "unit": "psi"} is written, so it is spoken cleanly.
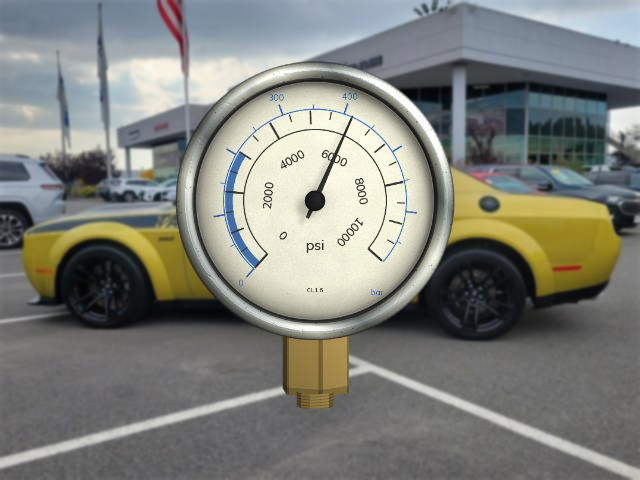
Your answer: {"value": 6000, "unit": "psi"}
